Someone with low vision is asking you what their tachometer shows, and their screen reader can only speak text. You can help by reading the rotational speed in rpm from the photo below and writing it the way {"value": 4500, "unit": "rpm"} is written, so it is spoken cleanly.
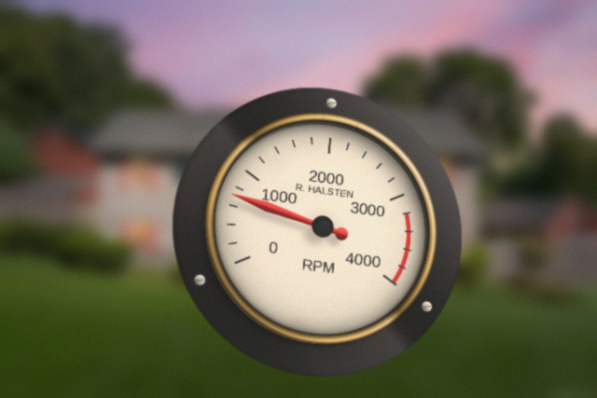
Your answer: {"value": 700, "unit": "rpm"}
